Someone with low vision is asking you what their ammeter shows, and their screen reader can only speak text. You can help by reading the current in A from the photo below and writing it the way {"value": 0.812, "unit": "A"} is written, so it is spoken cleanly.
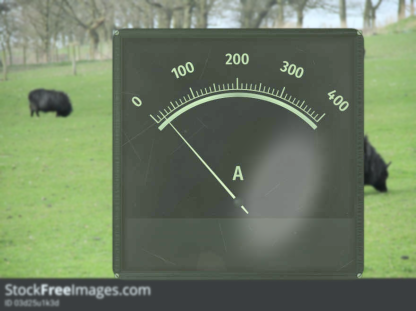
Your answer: {"value": 20, "unit": "A"}
